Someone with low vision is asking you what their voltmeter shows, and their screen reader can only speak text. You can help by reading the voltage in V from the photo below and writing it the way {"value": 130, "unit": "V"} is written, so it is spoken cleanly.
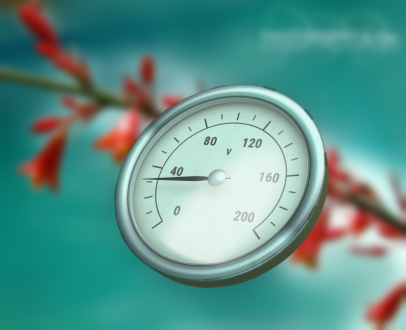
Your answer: {"value": 30, "unit": "V"}
